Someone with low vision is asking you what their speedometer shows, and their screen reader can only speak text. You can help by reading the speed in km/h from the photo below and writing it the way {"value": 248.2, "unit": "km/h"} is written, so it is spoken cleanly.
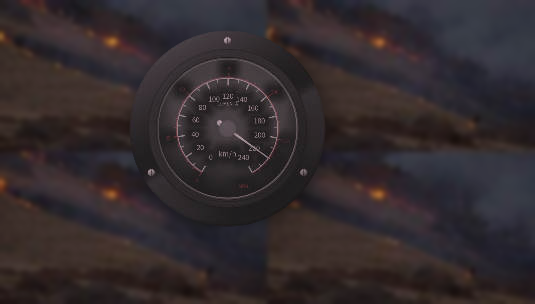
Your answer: {"value": 220, "unit": "km/h"}
